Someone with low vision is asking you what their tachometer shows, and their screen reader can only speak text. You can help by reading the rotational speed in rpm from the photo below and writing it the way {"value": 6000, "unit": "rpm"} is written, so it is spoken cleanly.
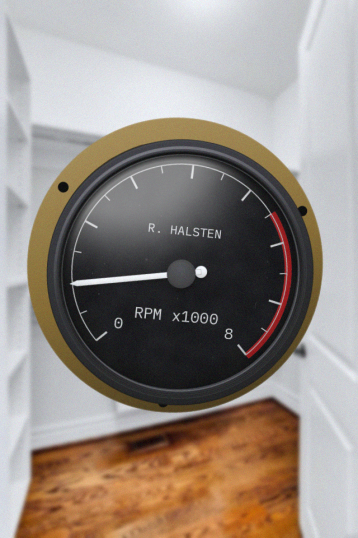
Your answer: {"value": 1000, "unit": "rpm"}
